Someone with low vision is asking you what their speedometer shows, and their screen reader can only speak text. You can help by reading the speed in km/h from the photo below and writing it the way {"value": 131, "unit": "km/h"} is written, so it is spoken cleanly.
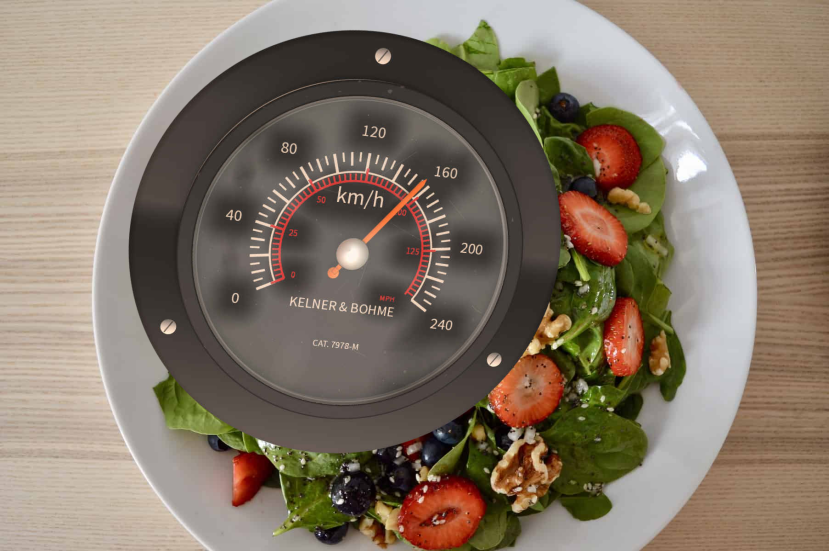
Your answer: {"value": 155, "unit": "km/h"}
